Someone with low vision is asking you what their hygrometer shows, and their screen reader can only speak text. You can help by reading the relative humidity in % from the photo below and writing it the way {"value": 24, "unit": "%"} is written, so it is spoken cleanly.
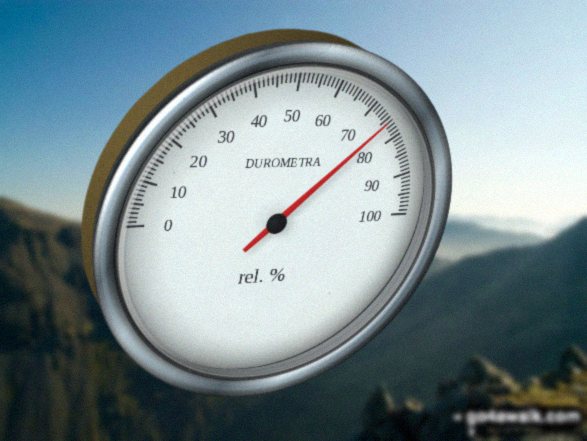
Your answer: {"value": 75, "unit": "%"}
